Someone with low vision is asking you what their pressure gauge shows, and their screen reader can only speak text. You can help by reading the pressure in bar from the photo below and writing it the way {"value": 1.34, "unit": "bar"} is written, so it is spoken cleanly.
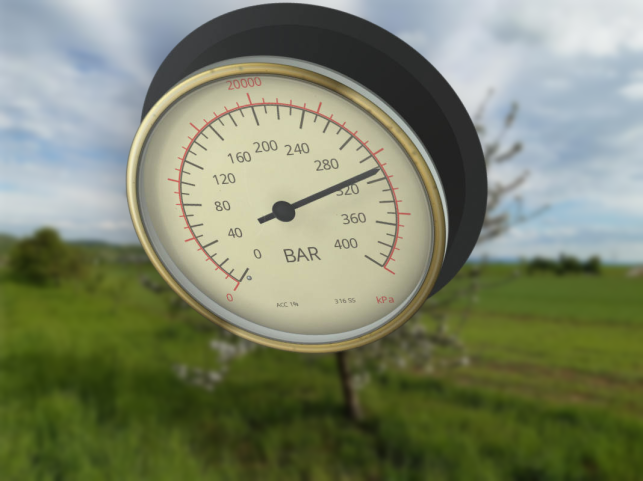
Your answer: {"value": 310, "unit": "bar"}
